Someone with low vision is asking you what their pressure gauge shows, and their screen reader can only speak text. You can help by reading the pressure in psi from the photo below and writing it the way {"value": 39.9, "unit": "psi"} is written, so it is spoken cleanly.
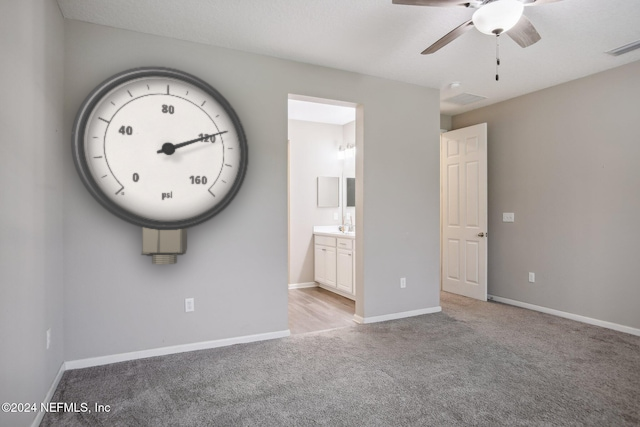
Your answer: {"value": 120, "unit": "psi"}
